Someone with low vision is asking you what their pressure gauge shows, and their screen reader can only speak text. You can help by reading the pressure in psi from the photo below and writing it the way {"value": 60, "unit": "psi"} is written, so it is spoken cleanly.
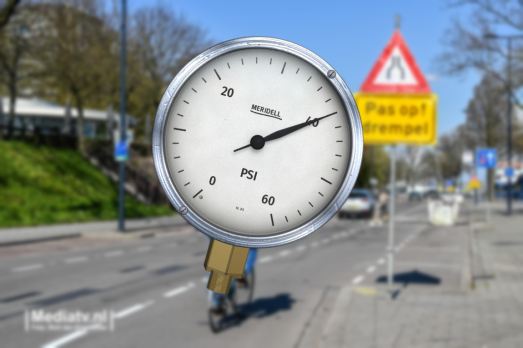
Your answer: {"value": 40, "unit": "psi"}
